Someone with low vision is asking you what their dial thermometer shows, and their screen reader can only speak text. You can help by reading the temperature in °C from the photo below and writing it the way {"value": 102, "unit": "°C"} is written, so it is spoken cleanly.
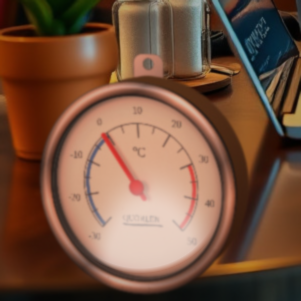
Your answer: {"value": 0, "unit": "°C"}
